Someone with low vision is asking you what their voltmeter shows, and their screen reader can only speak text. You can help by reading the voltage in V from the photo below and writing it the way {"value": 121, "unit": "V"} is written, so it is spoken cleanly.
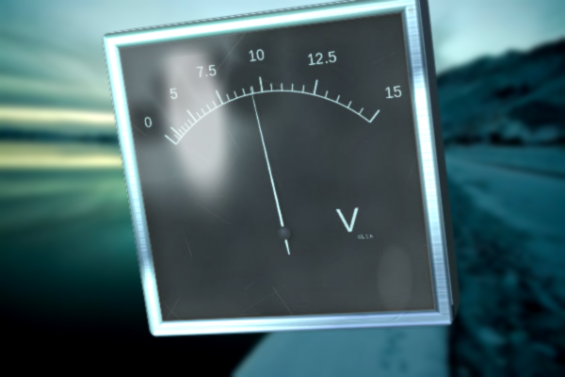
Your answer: {"value": 9.5, "unit": "V"}
